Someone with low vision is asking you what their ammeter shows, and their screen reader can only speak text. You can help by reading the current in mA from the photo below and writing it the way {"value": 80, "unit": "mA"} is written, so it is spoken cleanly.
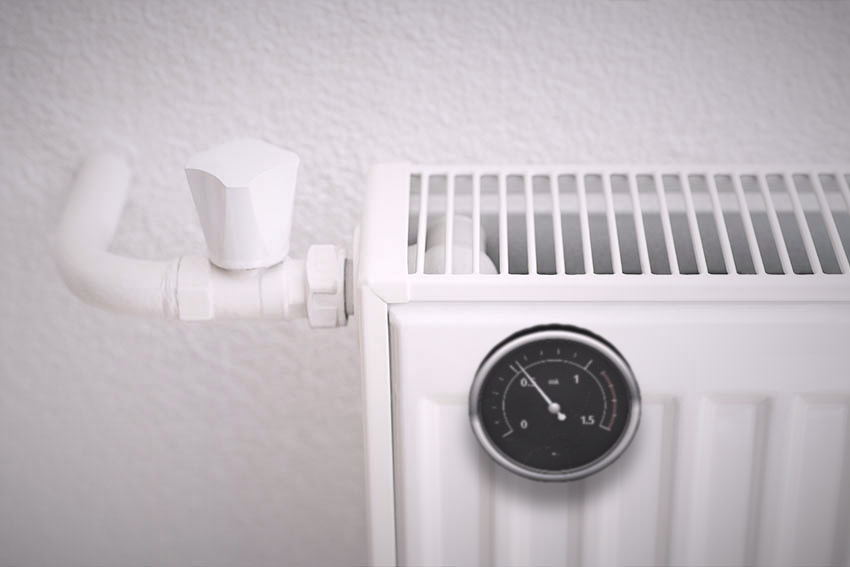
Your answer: {"value": 0.55, "unit": "mA"}
